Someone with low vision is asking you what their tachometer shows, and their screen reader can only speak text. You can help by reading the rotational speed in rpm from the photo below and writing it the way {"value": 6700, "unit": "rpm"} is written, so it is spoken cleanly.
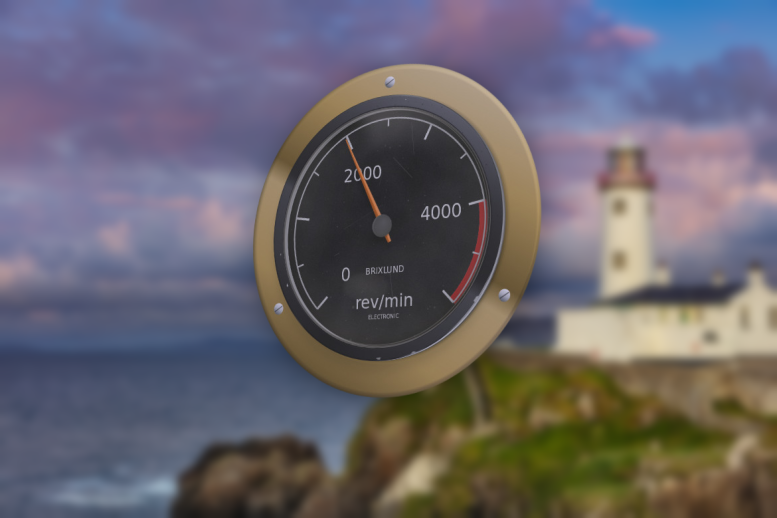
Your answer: {"value": 2000, "unit": "rpm"}
